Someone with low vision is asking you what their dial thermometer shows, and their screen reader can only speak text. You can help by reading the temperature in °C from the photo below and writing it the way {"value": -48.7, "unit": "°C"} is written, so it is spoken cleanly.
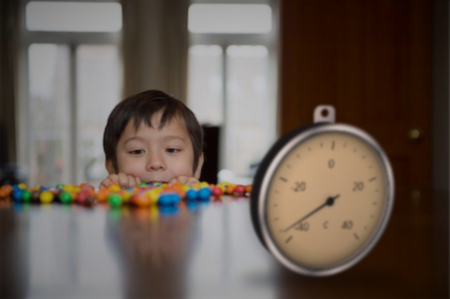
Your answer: {"value": -36, "unit": "°C"}
